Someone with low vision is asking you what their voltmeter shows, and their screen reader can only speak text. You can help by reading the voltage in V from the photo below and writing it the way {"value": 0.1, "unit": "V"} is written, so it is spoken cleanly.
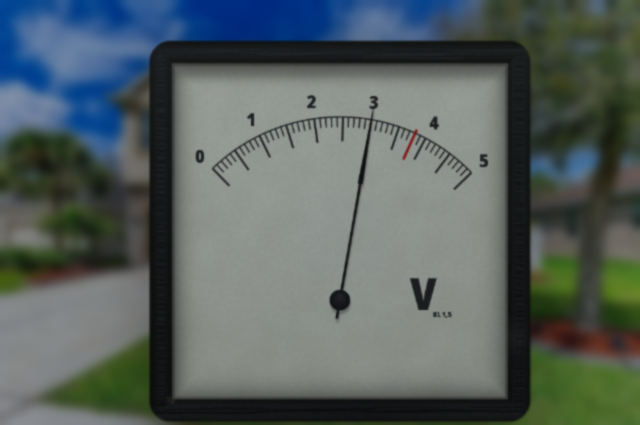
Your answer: {"value": 3, "unit": "V"}
